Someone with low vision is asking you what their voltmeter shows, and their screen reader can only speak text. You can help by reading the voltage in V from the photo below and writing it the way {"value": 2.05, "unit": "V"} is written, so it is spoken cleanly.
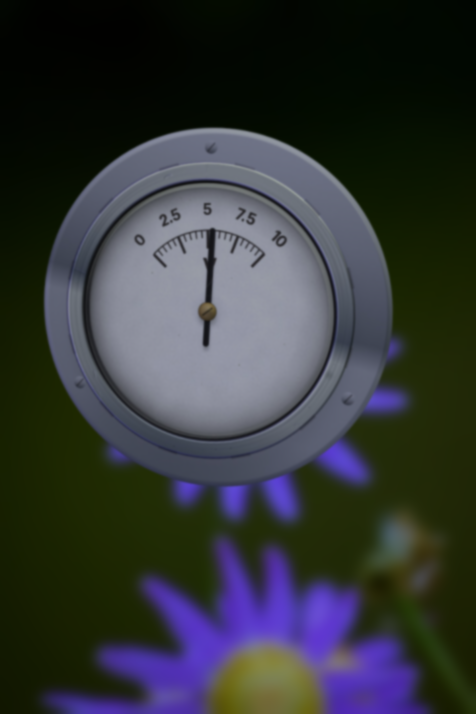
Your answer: {"value": 5.5, "unit": "V"}
